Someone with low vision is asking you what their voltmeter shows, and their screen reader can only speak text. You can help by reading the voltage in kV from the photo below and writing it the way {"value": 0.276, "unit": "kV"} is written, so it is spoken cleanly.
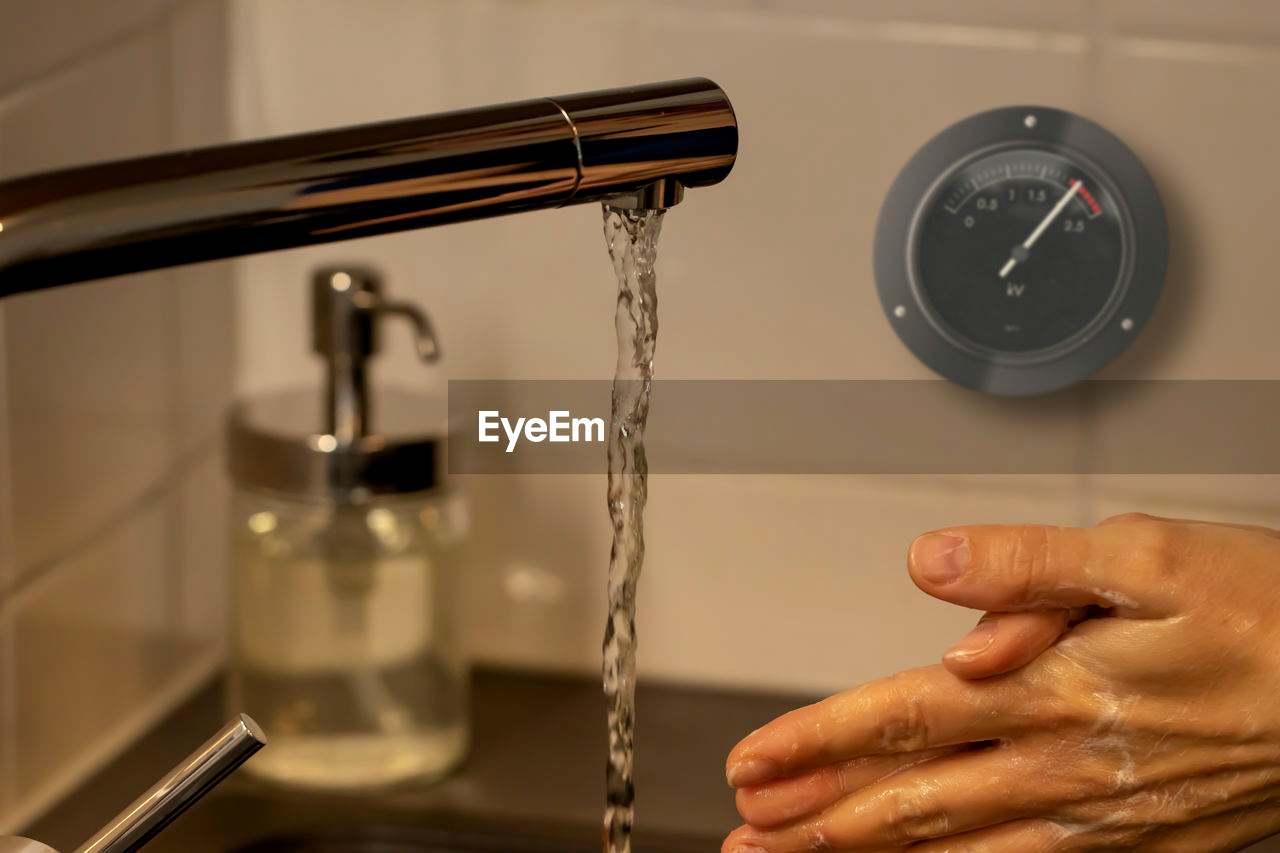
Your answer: {"value": 2, "unit": "kV"}
